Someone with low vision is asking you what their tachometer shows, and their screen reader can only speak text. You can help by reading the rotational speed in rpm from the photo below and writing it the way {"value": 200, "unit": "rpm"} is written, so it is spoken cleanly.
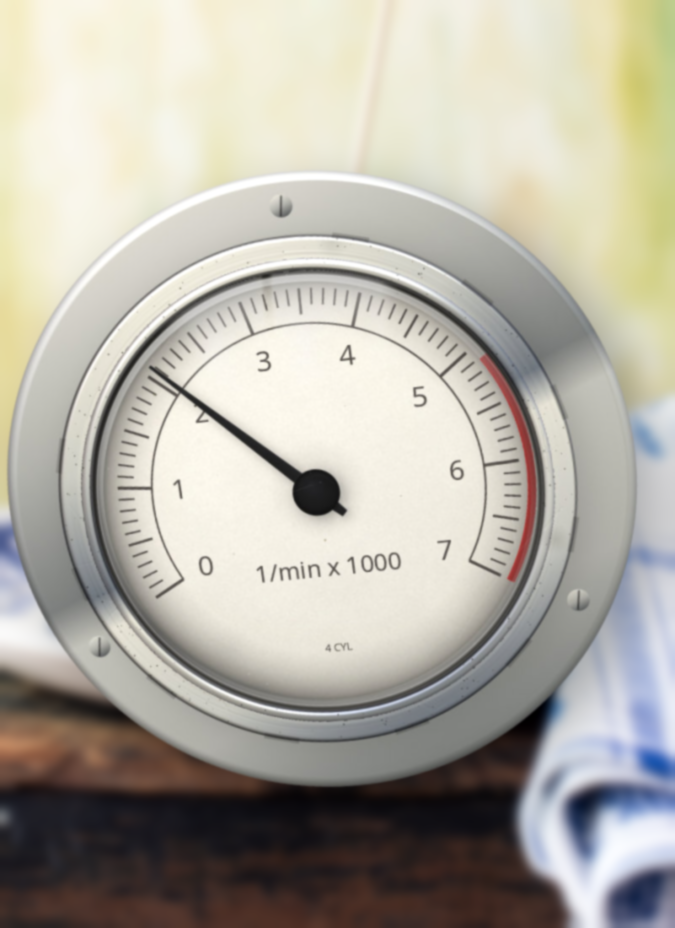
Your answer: {"value": 2100, "unit": "rpm"}
